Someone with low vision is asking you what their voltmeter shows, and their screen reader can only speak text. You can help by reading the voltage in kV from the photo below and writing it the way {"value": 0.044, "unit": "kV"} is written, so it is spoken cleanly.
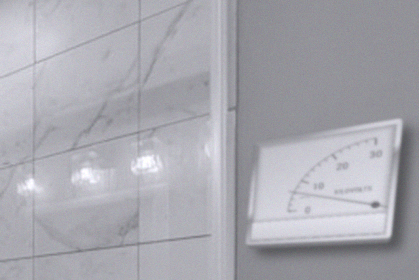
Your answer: {"value": 6, "unit": "kV"}
